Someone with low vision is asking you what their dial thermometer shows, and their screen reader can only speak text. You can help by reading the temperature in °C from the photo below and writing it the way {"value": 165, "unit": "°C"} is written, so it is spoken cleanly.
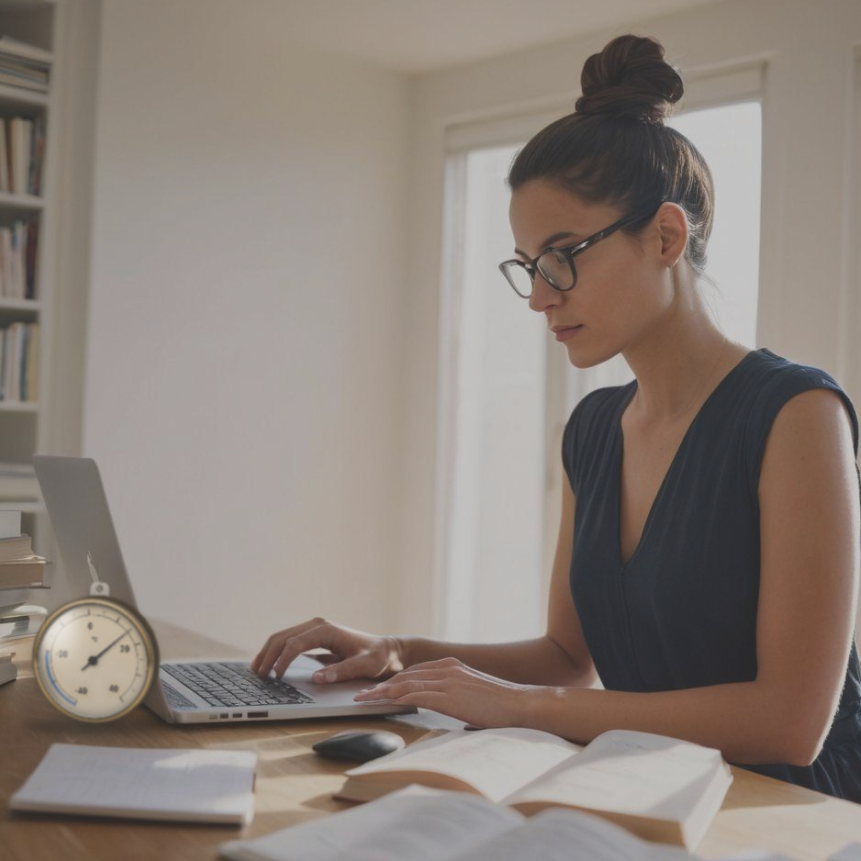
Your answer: {"value": 15, "unit": "°C"}
